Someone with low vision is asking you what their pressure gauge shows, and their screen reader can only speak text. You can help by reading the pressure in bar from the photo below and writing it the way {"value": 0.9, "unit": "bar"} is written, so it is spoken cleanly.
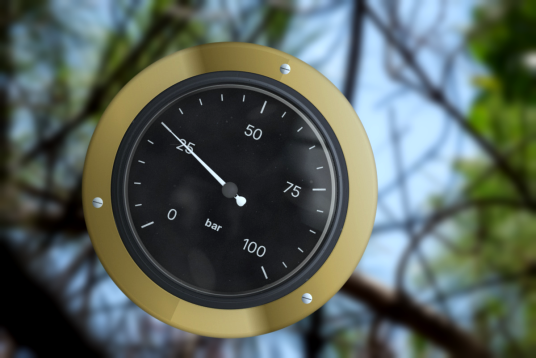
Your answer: {"value": 25, "unit": "bar"}
